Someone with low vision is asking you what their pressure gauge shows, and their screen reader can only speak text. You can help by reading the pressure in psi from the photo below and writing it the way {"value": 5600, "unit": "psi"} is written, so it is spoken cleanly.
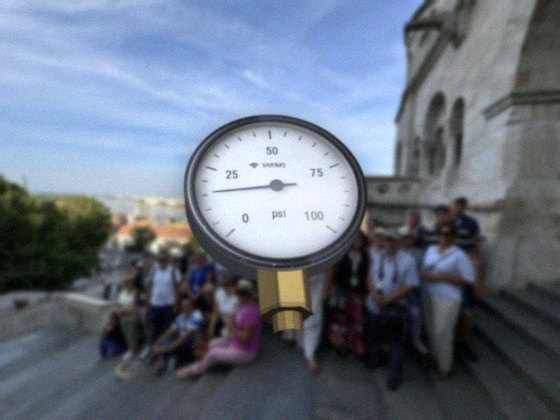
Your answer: {"value": 15, "unit": "psi"}
